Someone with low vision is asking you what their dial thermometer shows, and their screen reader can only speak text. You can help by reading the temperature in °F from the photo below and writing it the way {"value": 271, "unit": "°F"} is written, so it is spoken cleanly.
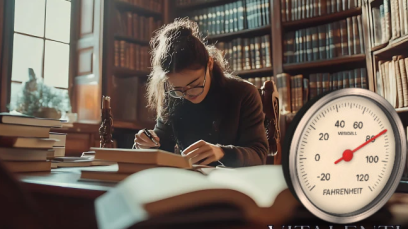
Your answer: {"value": 80, "unit": "°F"}
